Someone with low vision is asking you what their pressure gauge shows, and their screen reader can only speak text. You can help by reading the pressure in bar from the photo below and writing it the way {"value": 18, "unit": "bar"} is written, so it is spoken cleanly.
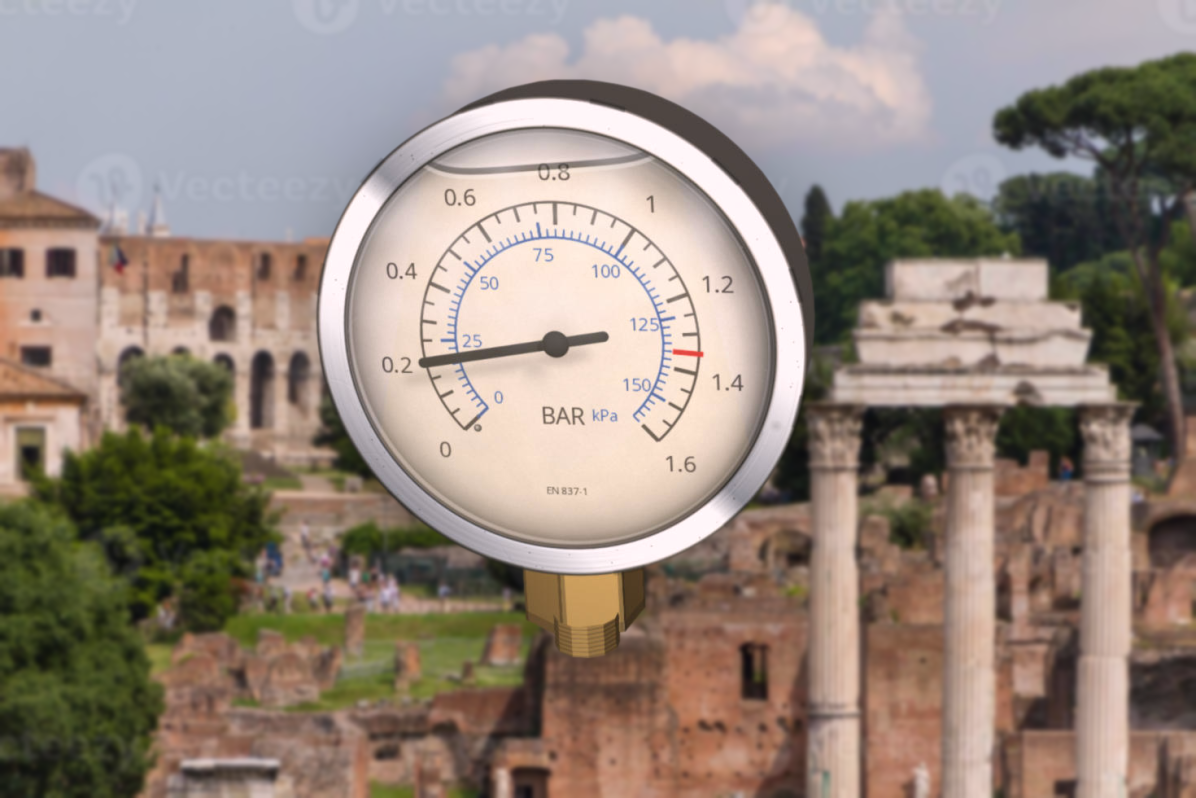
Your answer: {"value": 0.2, "unit": "bar"}
